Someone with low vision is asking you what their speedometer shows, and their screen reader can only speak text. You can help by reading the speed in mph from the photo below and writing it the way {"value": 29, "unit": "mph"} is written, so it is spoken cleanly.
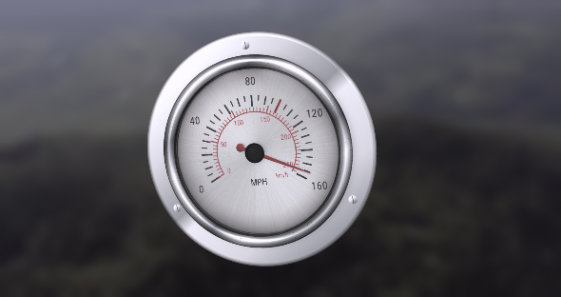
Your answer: {"value": 155, "unit": "mph"}
